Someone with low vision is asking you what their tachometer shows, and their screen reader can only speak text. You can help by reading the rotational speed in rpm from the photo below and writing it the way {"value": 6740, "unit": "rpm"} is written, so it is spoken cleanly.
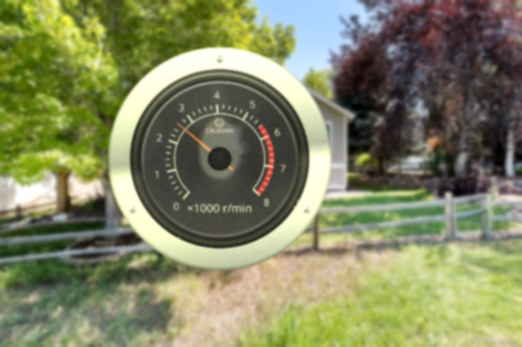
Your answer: {"value": 2600, "unit": "rpm"}
